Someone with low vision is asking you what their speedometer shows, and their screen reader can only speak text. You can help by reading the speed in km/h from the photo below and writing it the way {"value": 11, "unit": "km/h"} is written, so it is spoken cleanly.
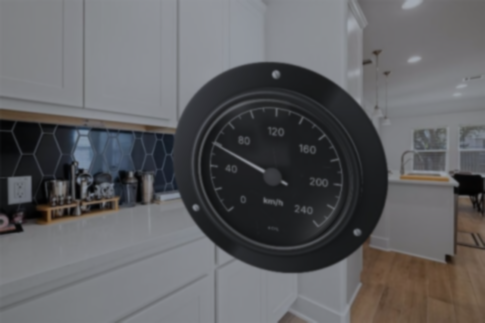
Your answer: {"value": 60, "unit": "km/h"}
